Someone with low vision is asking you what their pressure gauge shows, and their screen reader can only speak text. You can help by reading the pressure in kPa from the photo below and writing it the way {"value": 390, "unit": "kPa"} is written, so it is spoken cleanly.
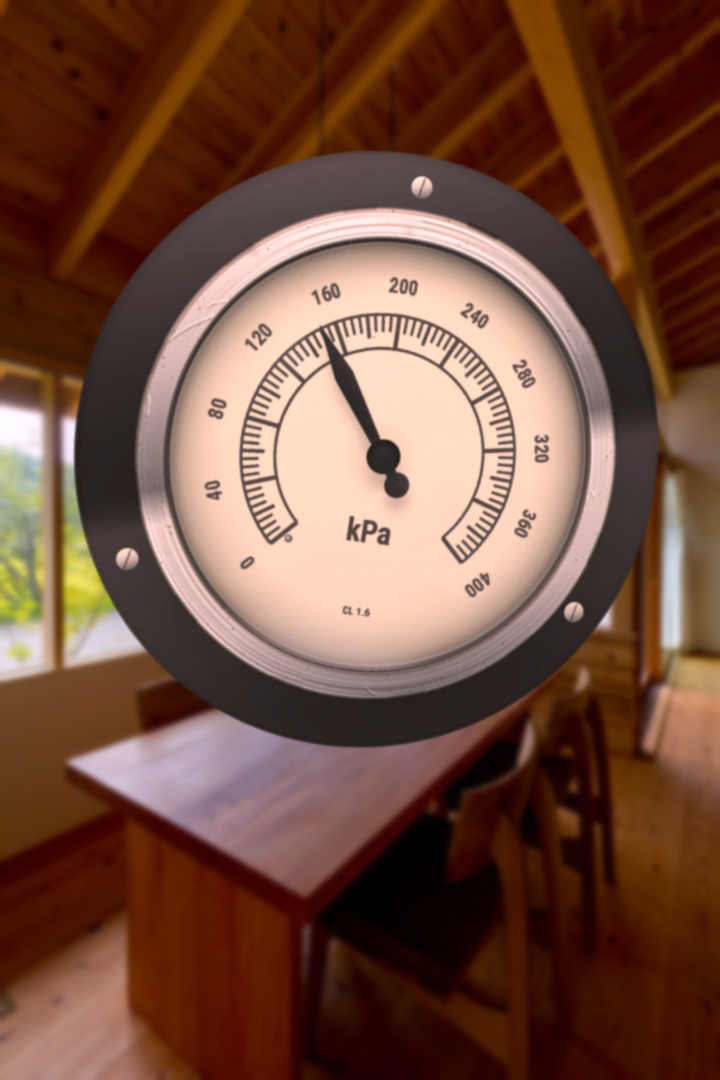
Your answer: {"value": 150, "unit": "kPa"}
